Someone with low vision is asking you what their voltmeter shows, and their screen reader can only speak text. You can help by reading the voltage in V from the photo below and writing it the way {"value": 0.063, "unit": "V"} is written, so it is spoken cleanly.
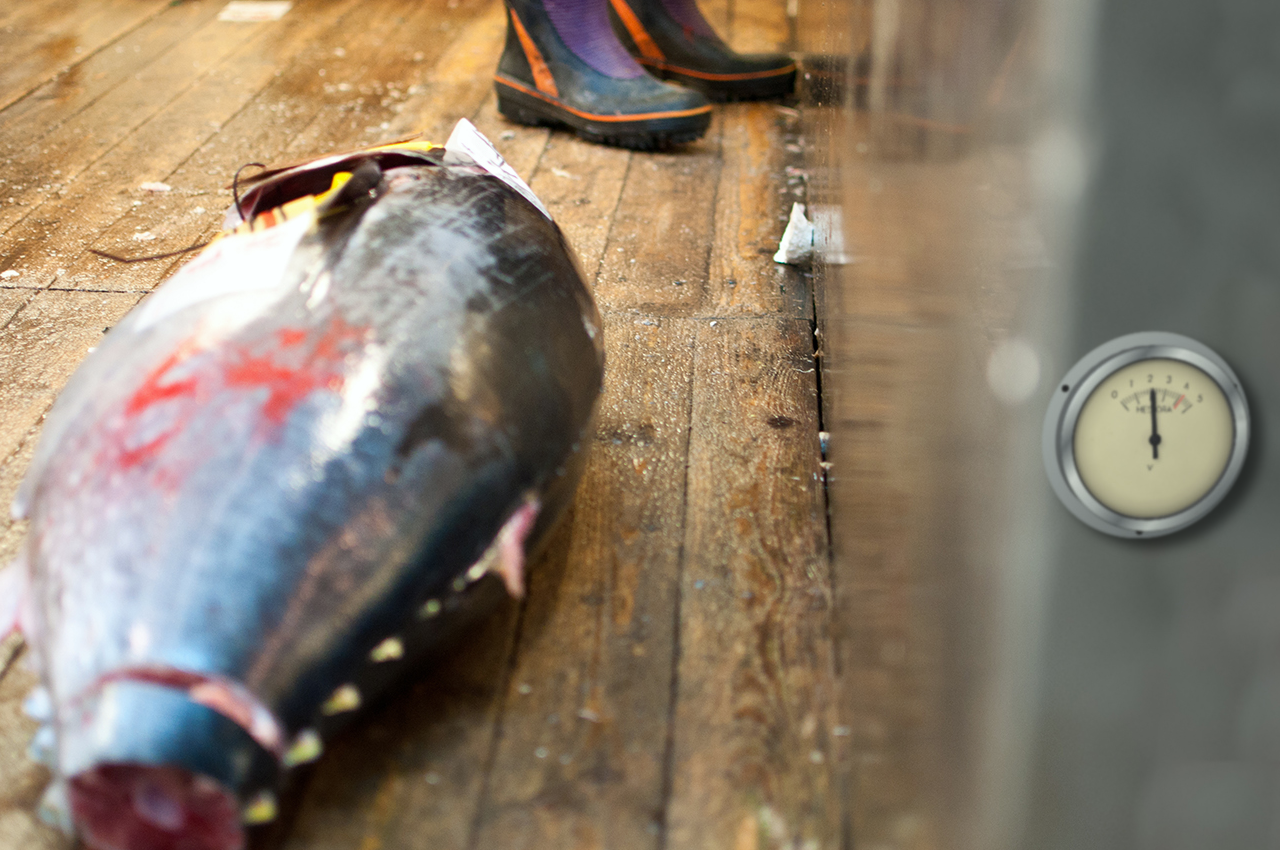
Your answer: {"value": 2, "unit": "V"}
